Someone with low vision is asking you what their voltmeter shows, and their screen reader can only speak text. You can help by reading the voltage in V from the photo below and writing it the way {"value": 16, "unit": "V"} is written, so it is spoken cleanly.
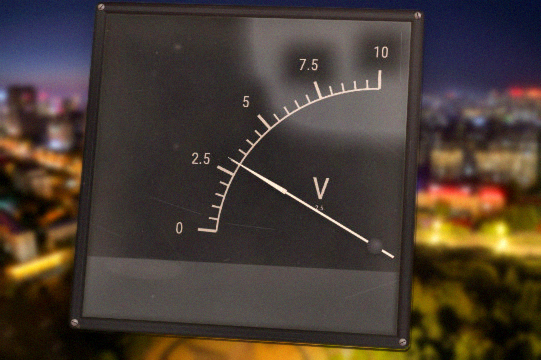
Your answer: {"value": 3, "unit": "V"}
